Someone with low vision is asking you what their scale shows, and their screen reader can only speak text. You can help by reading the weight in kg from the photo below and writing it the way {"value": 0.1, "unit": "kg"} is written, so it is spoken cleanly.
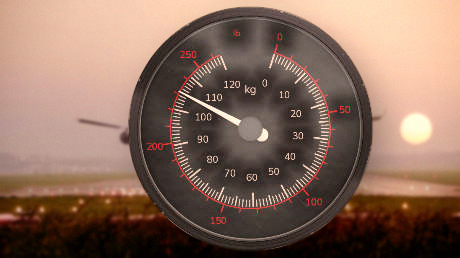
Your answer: {"value": 105, "unit": "kg"}
